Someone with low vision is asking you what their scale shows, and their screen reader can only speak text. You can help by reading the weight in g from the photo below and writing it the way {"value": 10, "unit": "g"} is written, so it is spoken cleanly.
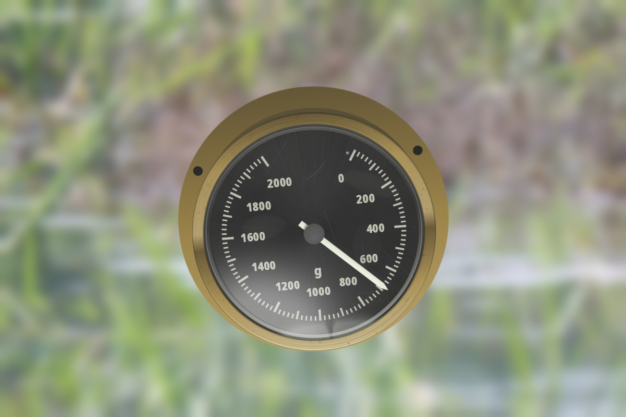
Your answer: {"value": 680, "unit": "g"}
